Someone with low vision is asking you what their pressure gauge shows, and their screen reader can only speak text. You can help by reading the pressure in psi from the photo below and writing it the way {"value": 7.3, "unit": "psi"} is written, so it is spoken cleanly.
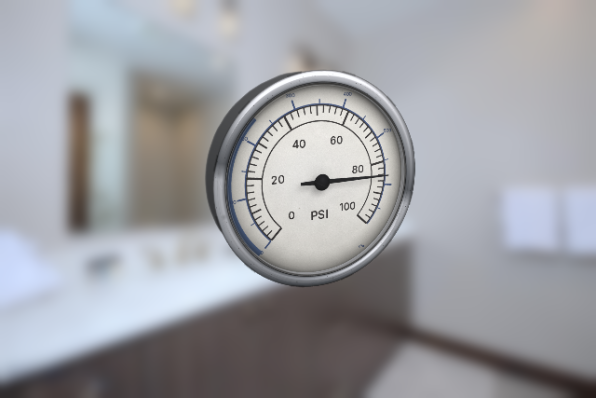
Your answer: {"value": 84, "unit": "psi"}
